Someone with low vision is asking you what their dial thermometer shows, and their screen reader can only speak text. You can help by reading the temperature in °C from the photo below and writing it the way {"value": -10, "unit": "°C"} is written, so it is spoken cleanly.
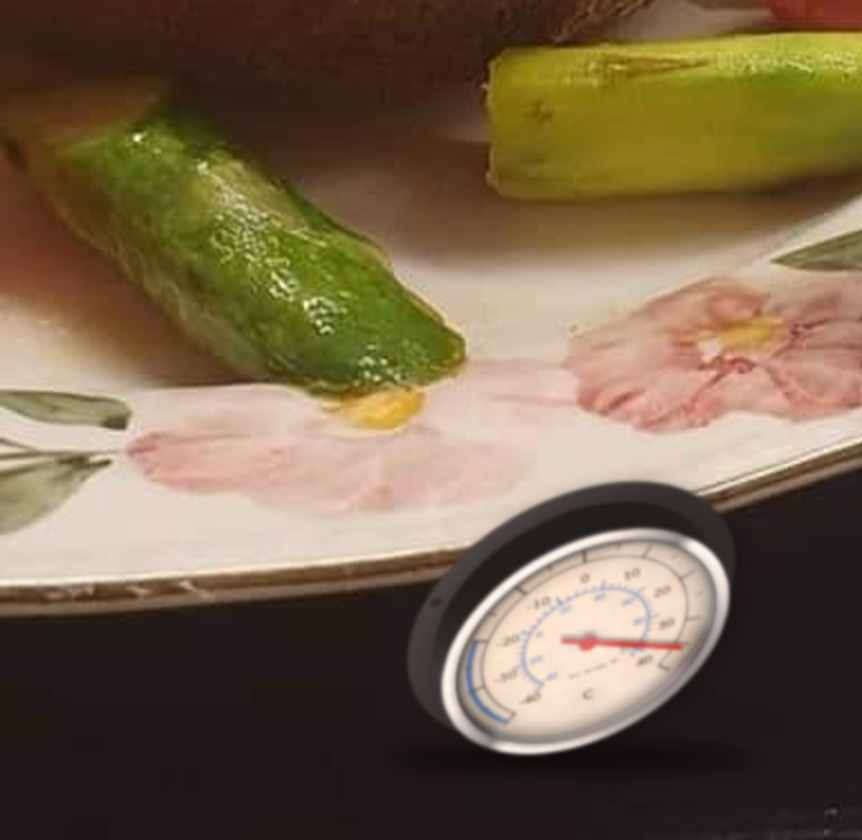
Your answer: {"value": 35, "unit": "°C"}
